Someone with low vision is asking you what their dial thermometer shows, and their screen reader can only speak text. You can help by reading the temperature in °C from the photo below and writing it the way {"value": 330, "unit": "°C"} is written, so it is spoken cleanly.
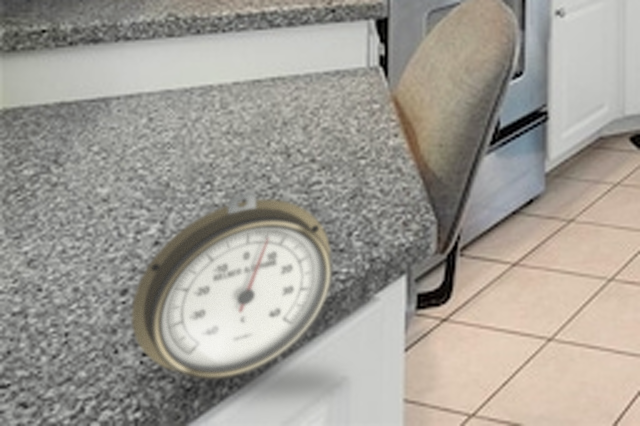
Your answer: {"value": 5, "unit": "°C"}
